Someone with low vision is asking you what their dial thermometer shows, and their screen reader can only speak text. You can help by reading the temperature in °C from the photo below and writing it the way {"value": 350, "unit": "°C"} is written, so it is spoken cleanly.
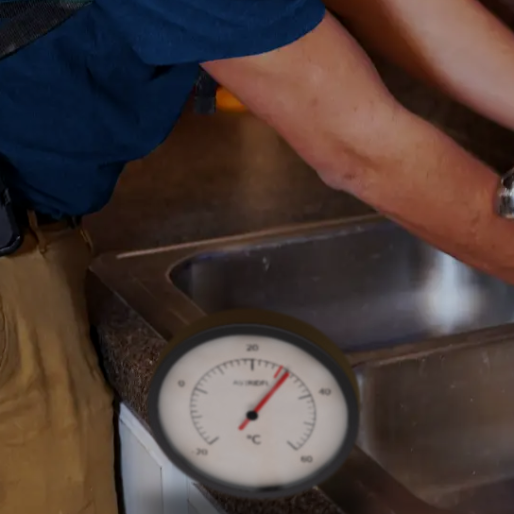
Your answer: {"value": 30, "unit": "°C"}
